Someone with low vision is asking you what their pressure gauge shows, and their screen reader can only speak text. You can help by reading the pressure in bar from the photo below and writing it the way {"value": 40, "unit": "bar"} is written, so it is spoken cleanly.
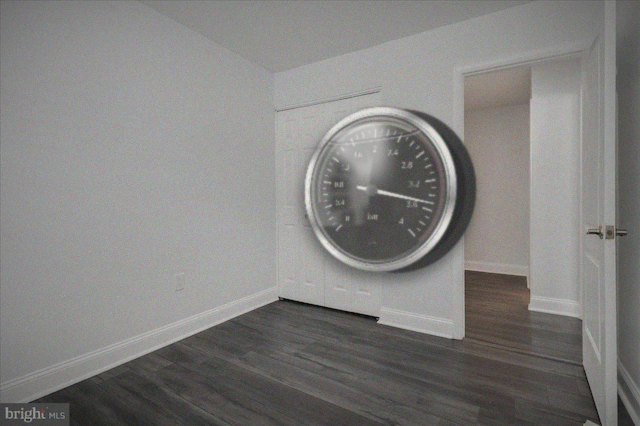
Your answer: {"value": 3.5, "unit": "bar"}
